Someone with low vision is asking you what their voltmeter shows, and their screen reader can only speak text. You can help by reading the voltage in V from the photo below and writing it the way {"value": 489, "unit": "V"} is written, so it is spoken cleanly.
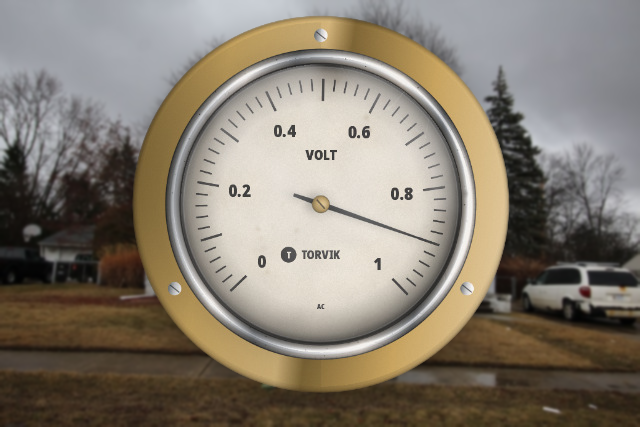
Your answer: {"value": 0.9, "unit": "V"}
